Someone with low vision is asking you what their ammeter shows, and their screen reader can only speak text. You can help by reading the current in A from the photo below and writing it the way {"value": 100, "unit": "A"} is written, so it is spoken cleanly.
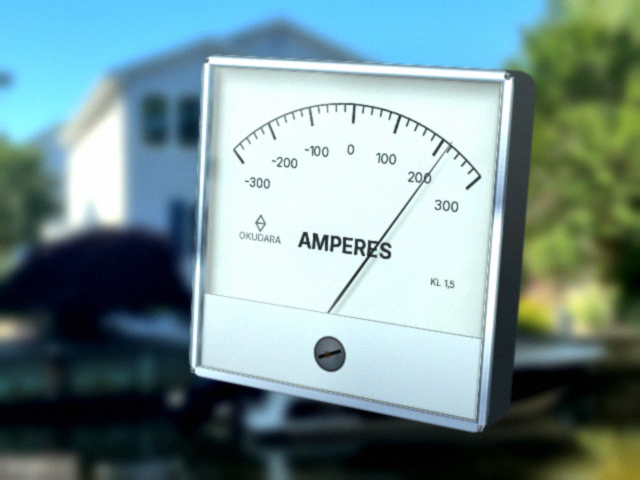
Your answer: {"value": 220, "unit": "A"}
